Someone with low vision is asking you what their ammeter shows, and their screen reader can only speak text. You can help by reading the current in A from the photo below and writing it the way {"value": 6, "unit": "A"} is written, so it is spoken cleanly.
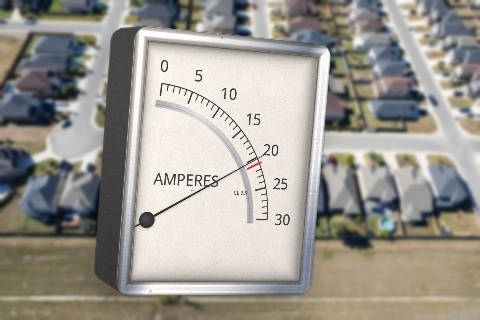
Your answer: {"value": 20, "unit": "A"}
